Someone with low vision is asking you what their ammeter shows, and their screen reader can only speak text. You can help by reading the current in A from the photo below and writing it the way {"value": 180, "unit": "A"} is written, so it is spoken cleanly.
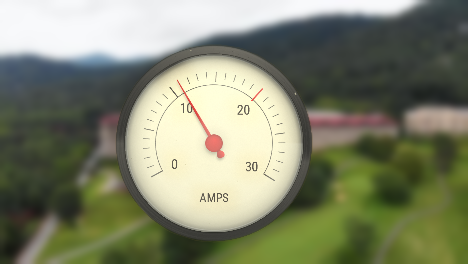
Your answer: {"value": 11, "unit": "A"}
